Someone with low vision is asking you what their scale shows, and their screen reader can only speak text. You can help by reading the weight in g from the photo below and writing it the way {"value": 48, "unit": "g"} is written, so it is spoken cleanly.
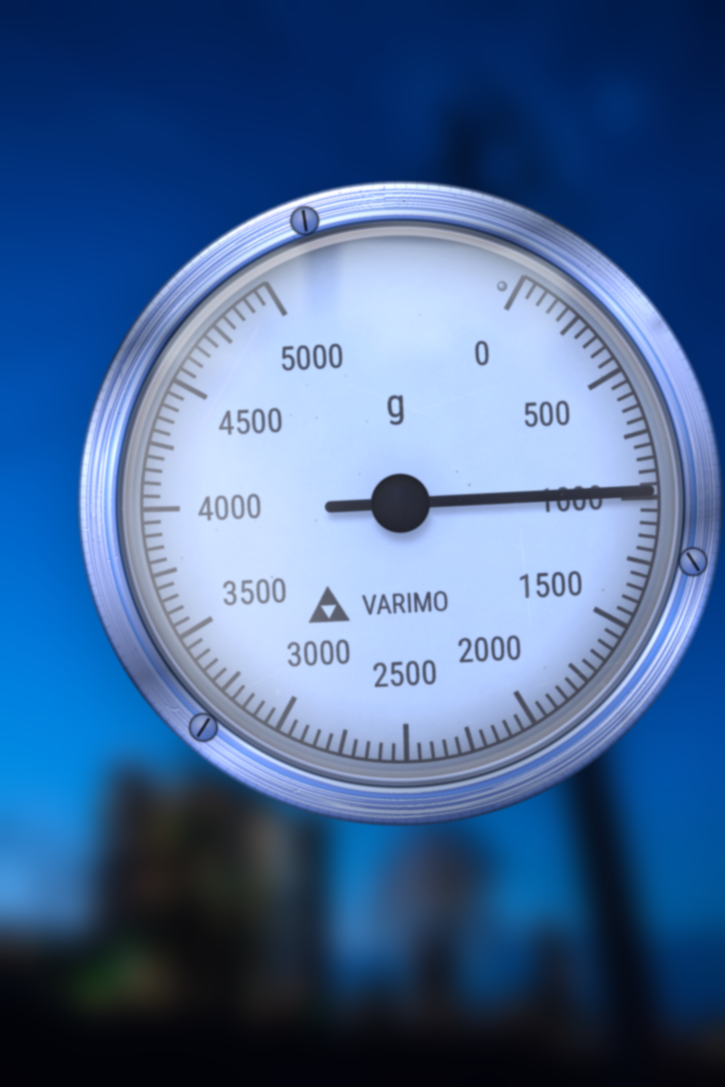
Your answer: {"value": 975, "unit": "g"}
